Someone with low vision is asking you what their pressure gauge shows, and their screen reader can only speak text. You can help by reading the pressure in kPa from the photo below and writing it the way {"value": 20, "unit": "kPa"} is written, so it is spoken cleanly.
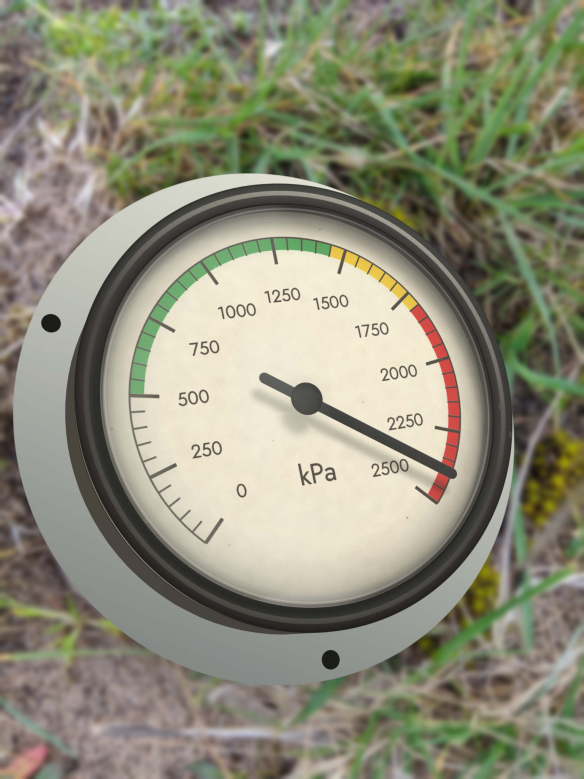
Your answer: {"value": 2400, "unit": "kPa"}
